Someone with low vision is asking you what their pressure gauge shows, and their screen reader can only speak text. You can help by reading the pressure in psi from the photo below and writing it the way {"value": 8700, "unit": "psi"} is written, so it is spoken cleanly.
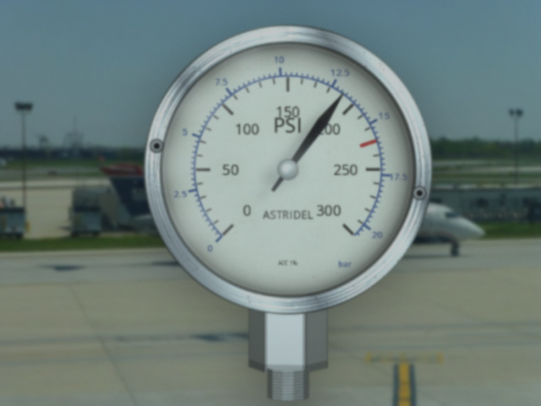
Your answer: {"value": 190, "unit": "psi"}
